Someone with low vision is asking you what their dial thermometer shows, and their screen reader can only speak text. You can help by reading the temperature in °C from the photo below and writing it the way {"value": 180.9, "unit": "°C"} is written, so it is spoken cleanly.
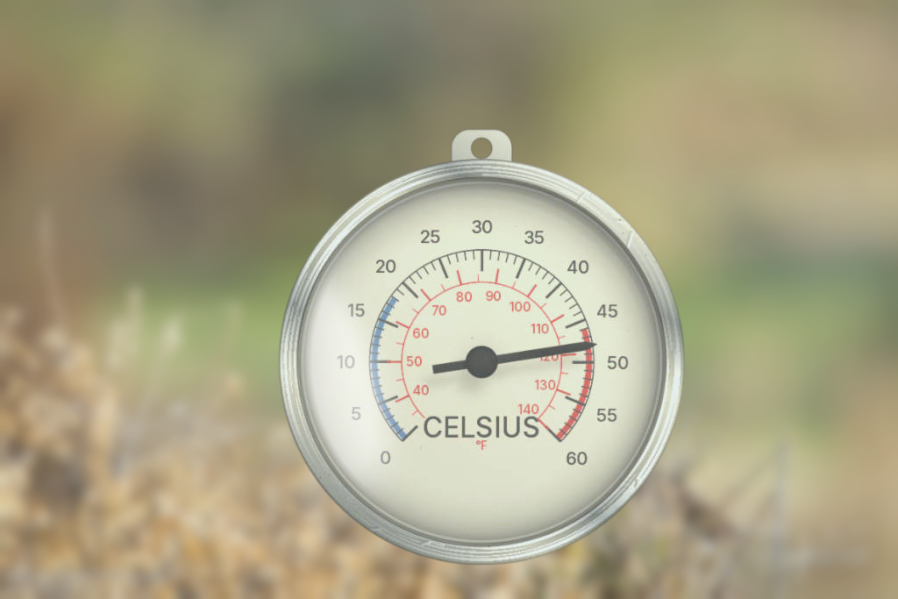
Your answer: {"value": 48, "unit": "°C"}
